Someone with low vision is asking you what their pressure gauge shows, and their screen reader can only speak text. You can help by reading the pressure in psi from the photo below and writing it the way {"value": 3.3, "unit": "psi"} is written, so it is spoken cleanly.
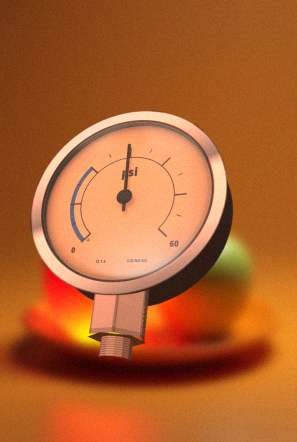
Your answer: {"value": 30, "unit": "psi"}
